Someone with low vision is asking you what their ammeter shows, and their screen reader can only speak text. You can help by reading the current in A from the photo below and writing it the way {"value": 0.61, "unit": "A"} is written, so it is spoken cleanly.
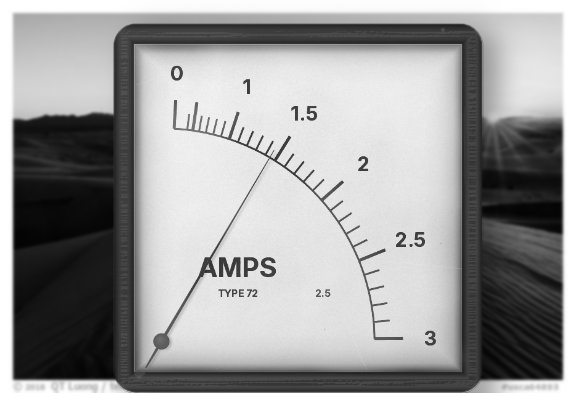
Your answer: {"value": 1.45, "unit": "A"}
